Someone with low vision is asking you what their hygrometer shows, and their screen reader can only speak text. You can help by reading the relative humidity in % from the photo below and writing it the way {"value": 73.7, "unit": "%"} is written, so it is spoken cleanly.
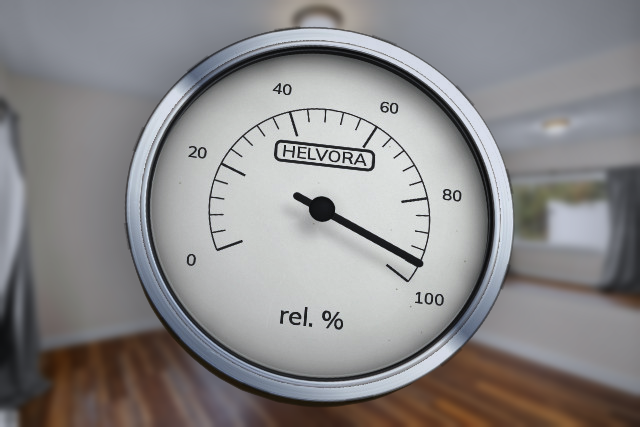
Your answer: {"value": 96, "unit": "%"}
